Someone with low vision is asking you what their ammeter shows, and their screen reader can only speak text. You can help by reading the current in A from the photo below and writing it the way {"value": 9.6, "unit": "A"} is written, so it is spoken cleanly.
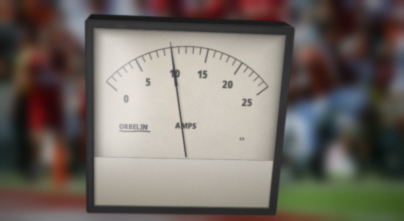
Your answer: {"value": 10, "unit": "A"}
